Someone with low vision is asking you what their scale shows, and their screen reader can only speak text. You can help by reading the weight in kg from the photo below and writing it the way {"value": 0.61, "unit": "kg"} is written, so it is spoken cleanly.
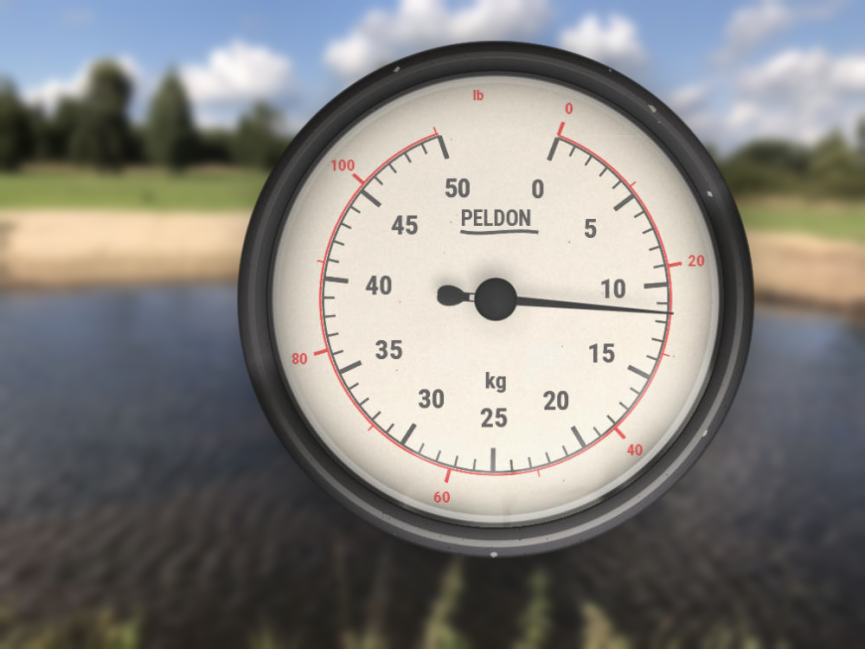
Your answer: {"value": 11.5, "unit": "kg"}
